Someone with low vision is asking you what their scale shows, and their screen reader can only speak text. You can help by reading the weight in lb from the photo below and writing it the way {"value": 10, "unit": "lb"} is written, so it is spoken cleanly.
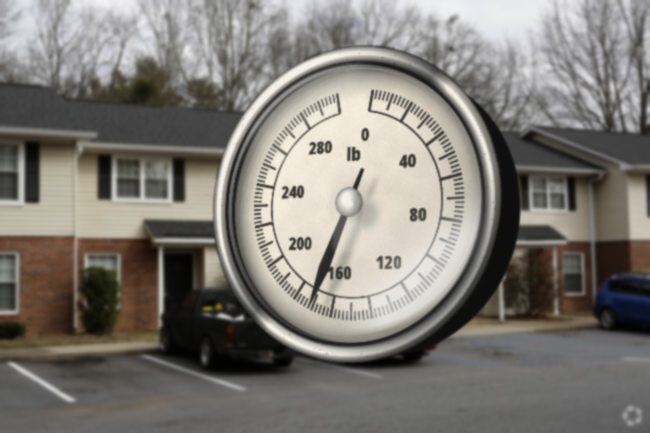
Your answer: {"value": 170, "unit": "lb"}
